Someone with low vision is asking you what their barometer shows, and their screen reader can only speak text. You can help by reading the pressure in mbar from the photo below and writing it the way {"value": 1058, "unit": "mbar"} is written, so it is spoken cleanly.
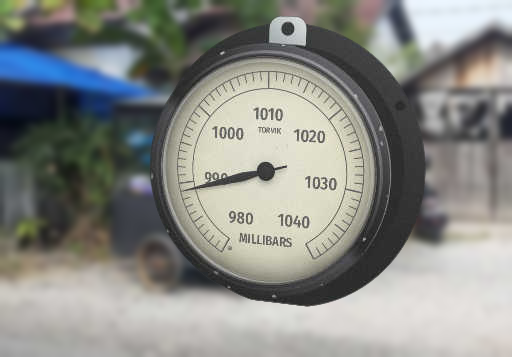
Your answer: {"value": 989, "unit": "mbar"}
